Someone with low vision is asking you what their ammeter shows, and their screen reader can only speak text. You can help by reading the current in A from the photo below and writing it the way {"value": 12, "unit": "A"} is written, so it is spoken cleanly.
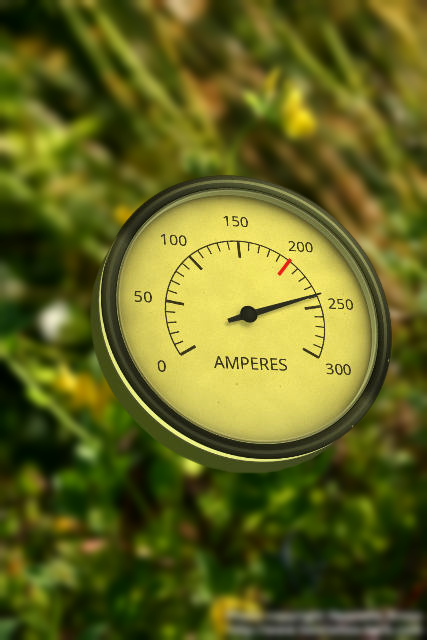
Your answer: {"value": 240, "unit": "A"}
